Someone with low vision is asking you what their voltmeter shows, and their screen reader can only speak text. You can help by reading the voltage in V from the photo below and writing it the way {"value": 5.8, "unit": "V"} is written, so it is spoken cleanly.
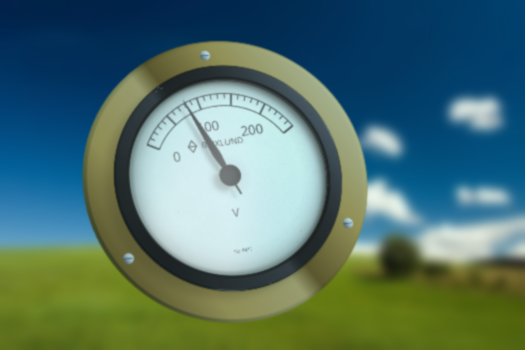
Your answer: {"value": 80, "unit": "V"}
